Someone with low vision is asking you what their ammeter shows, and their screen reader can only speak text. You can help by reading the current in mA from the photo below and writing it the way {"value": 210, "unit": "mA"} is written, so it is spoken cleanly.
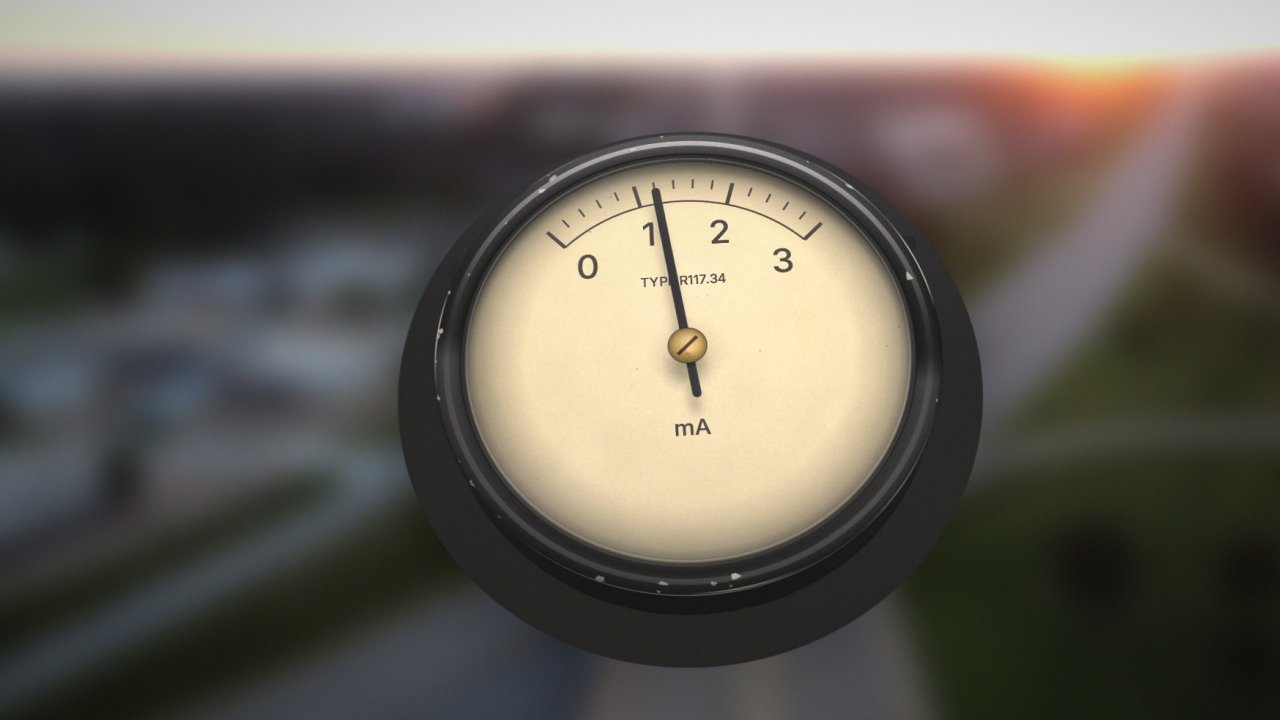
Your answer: {"value": 1.2, "unit": "mA"}
